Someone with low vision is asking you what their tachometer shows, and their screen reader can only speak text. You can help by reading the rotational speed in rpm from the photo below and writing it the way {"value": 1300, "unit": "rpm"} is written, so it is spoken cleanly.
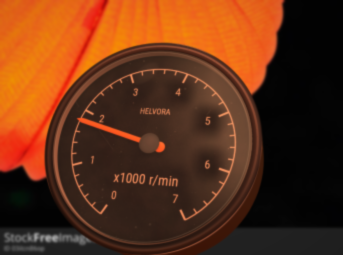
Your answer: {"value": 1800, "unit": "rpm"}
